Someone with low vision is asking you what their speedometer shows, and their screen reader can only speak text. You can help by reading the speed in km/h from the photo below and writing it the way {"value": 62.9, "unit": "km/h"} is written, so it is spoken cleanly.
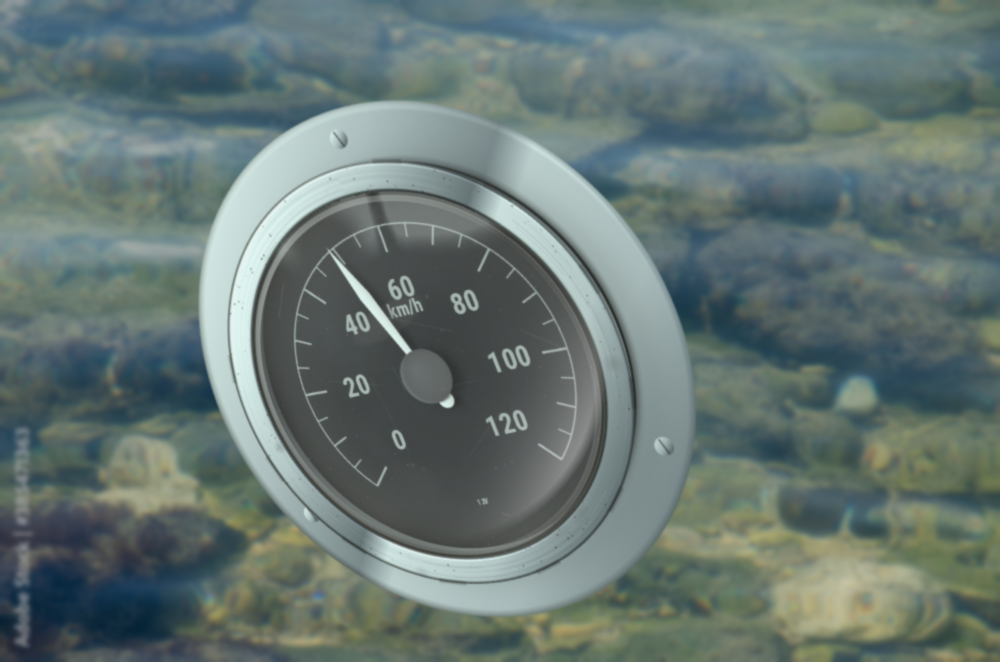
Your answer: {"value": 50, "unit": "km/h"}
